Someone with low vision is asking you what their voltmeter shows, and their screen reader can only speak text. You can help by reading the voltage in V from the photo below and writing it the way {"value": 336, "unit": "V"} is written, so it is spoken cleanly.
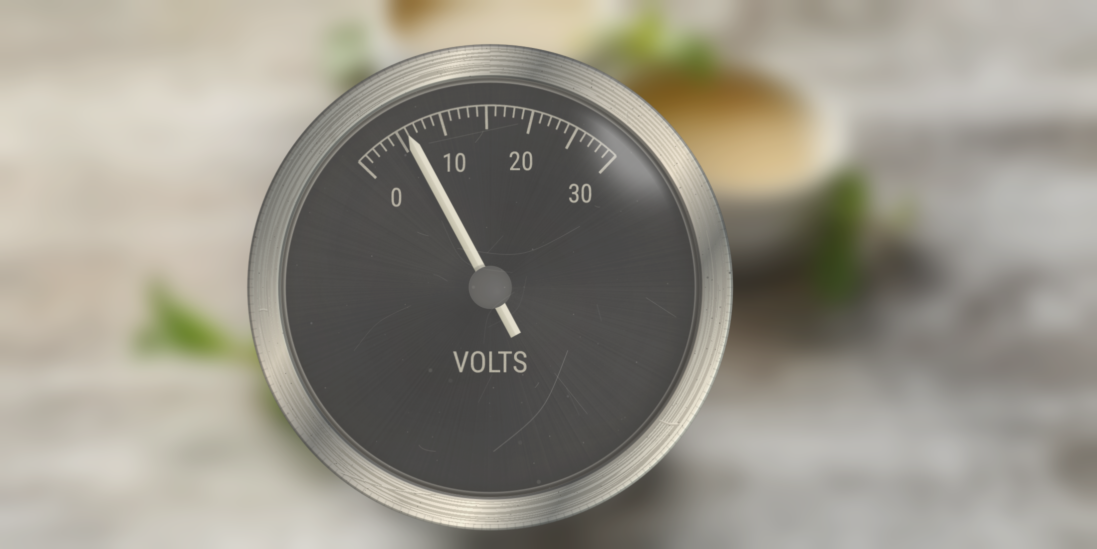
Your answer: {"value": 6, "unit": "V"}
